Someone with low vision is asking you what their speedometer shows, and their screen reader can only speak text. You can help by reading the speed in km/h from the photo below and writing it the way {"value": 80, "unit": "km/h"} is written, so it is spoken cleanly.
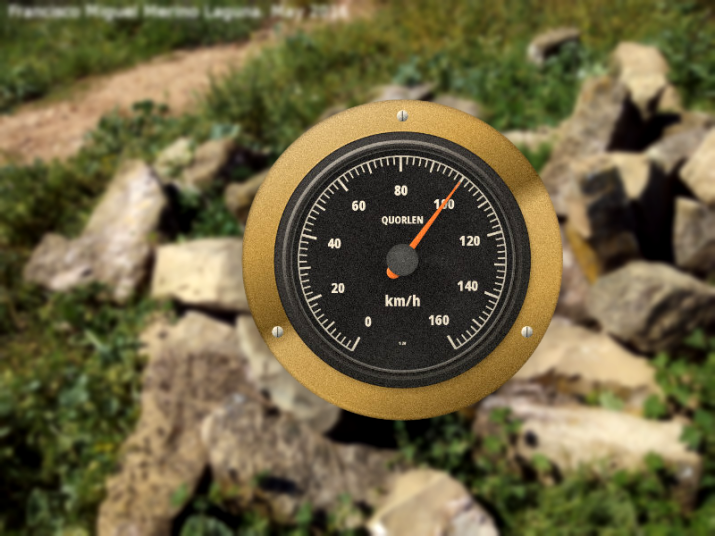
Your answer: {"value": 100, "unit": "km/h"}
